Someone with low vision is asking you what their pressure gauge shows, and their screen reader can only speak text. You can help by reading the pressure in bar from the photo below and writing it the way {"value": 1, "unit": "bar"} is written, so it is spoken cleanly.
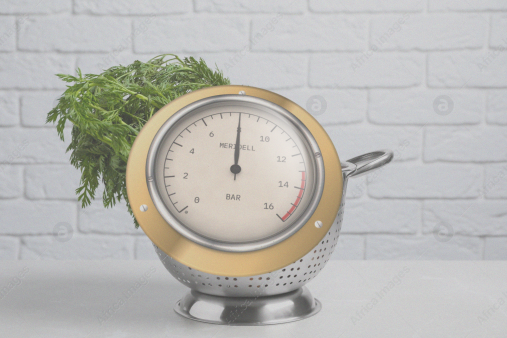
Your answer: {"value": 8, "unit": "bar"}
